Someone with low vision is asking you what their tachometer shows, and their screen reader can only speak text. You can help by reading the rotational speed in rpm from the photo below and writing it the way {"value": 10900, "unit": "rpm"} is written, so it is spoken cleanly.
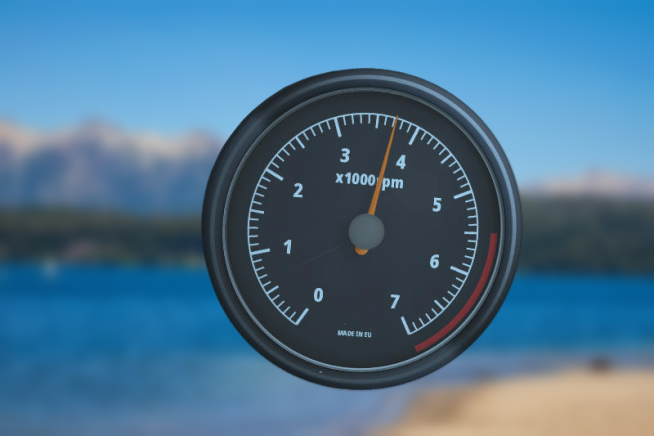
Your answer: {"value": 3700, "unit": "rpm"}
